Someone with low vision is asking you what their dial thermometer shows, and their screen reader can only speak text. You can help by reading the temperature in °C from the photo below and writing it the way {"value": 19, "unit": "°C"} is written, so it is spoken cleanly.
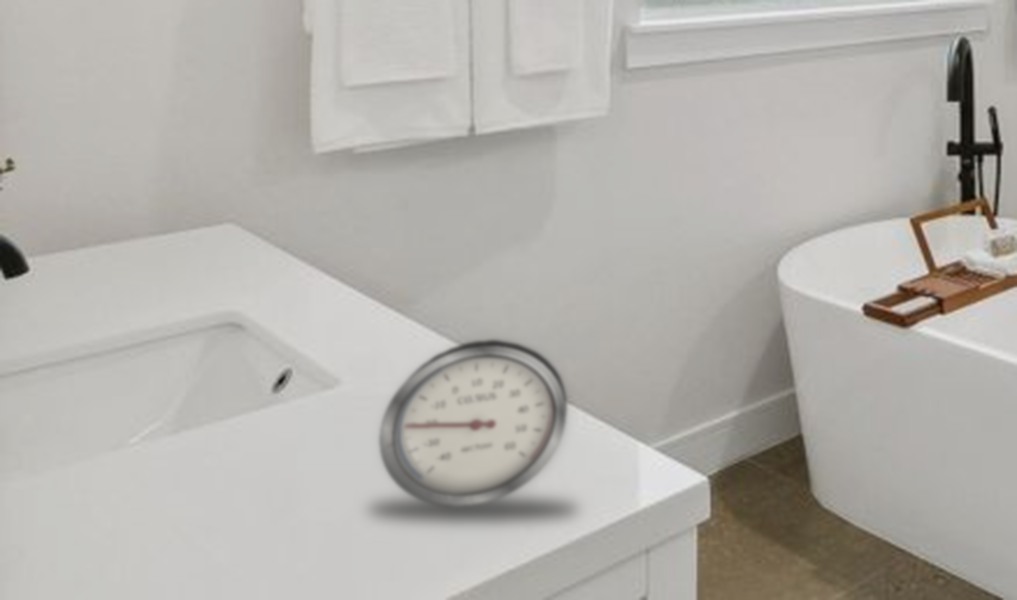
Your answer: {"value": -20, "unit": "°C"}
